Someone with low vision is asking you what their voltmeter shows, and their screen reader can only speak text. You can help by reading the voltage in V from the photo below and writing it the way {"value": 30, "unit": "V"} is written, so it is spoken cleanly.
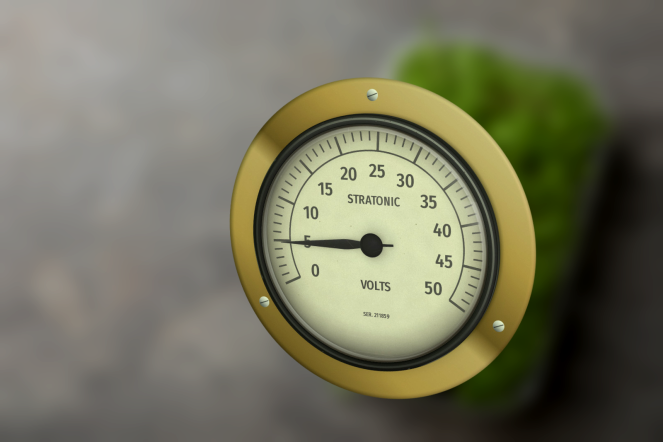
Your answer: {"value": 5, "unit": "V"}
